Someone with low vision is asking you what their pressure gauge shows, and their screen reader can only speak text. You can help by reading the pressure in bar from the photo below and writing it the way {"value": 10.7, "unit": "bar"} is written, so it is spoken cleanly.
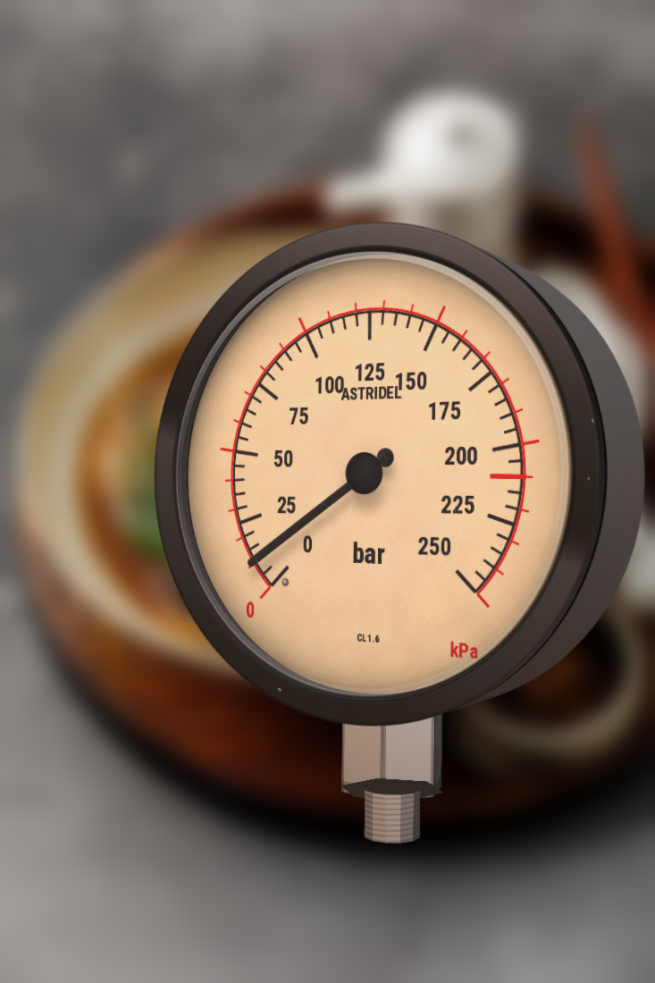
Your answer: {"value": 10, "unit": "bar"}
